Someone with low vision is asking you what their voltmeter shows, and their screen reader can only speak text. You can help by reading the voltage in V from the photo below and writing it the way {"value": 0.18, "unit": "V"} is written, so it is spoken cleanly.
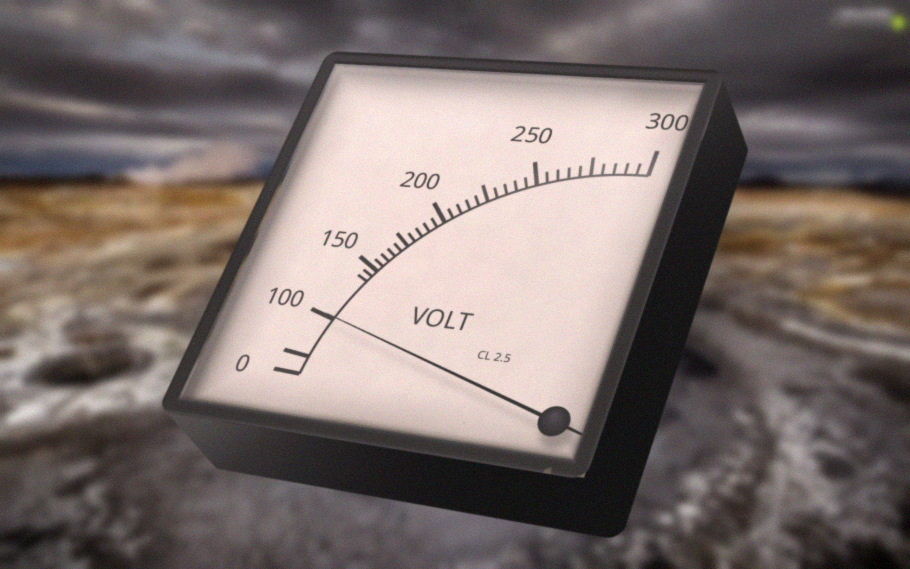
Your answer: {"value": 100, "unit": "V"}
